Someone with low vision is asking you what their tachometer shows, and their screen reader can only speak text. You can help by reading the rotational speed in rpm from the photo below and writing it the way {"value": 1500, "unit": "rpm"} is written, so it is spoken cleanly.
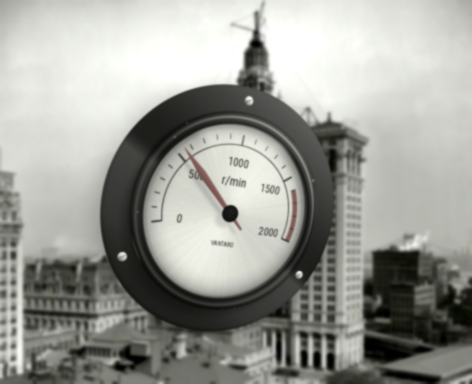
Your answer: {"value": 550, "unit": "rpm"}
